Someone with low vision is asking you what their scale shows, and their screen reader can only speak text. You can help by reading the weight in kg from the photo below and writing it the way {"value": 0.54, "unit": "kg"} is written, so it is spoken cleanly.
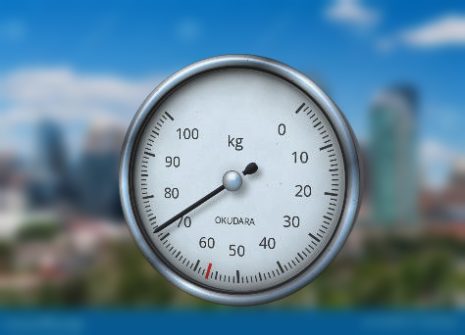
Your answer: {"value": 72, "unit": "kg"}
